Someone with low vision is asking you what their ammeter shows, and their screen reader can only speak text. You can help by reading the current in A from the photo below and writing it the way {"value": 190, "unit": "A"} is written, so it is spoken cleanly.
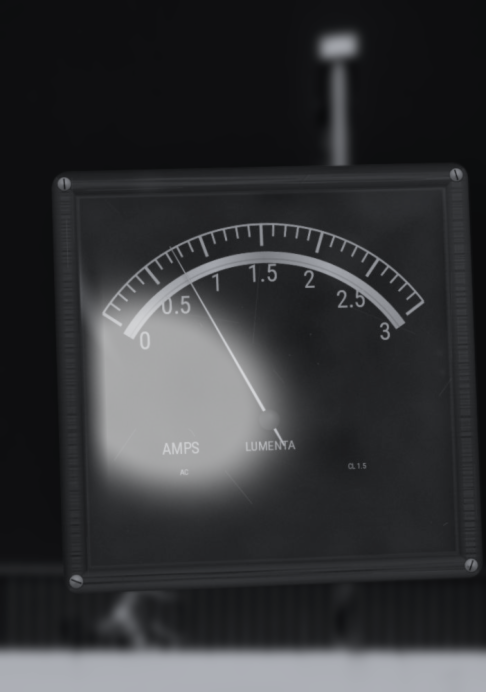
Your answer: {"value": 0.75, "unit": "A"}
